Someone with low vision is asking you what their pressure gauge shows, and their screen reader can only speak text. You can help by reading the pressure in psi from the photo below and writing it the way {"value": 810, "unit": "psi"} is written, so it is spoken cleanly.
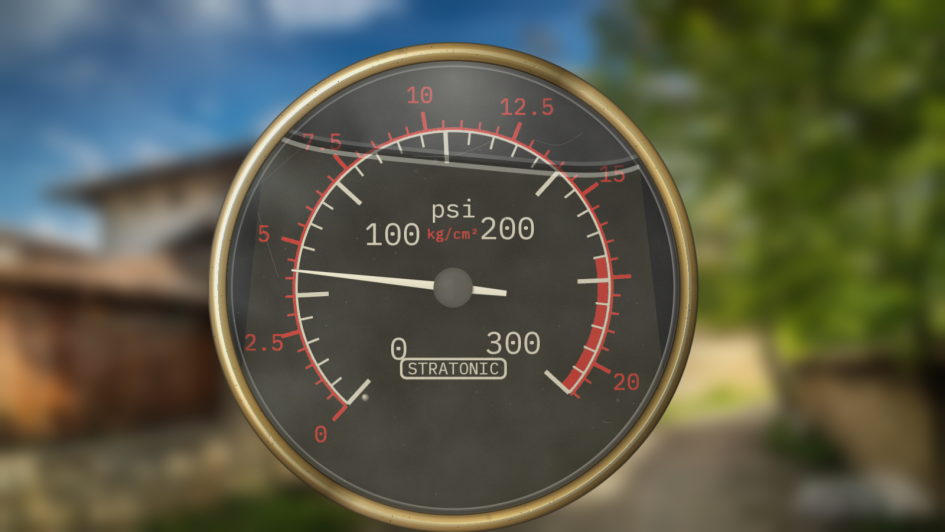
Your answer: {"value": 60, "unit": "psi"}
